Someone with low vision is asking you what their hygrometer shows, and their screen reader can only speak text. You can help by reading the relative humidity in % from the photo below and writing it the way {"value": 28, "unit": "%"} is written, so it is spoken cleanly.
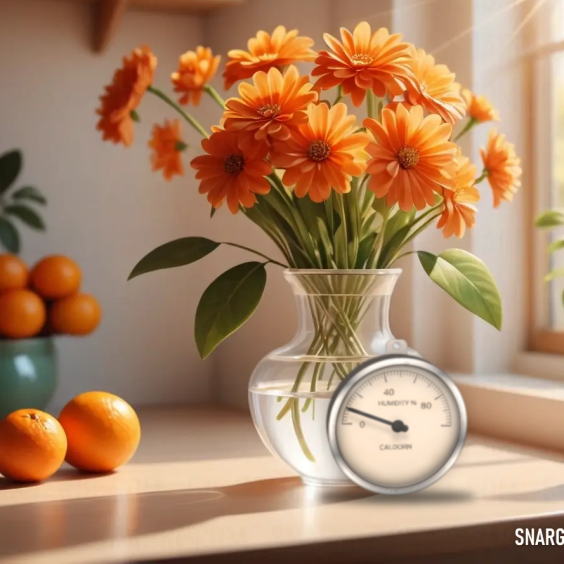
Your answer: {"value": 10, "unit": "%"}
